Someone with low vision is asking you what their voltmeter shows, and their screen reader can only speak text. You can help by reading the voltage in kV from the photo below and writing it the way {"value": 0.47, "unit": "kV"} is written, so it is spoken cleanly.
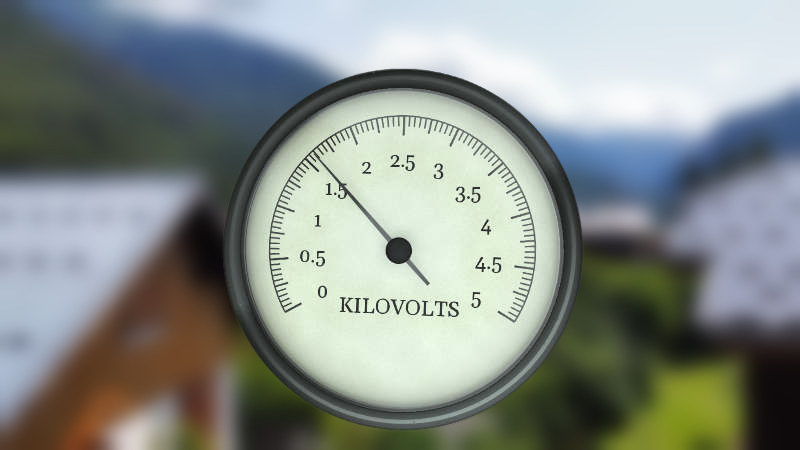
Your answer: {"value": 1.6, "unit": "kV"}
